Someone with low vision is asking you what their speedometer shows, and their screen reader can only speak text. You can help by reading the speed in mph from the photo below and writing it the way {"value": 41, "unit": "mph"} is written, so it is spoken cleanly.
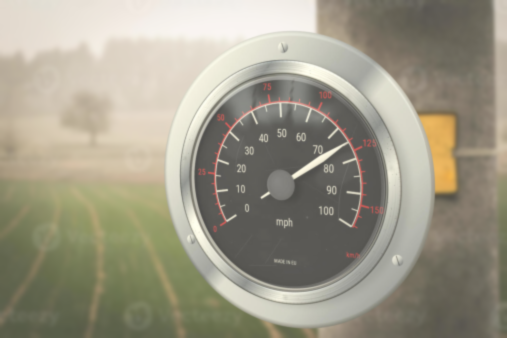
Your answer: {"value": 75, "unit": "mph"}
